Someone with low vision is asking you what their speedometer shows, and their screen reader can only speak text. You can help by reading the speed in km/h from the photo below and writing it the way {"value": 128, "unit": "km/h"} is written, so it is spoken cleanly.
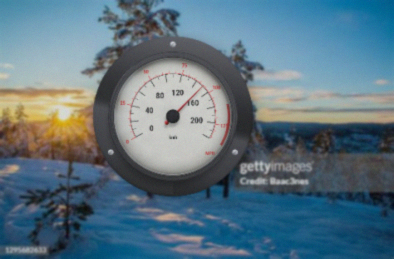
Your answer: {"value": 150, "unit": "km/h"}
